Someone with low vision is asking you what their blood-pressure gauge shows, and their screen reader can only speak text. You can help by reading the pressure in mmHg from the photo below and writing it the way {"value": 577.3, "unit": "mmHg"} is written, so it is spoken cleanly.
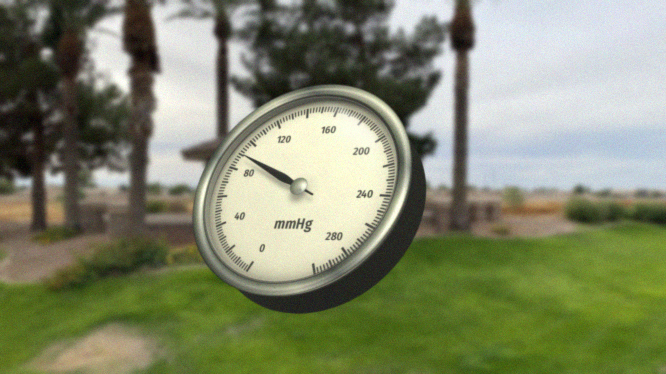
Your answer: {"value": 90, "unit": "mmHg"}
